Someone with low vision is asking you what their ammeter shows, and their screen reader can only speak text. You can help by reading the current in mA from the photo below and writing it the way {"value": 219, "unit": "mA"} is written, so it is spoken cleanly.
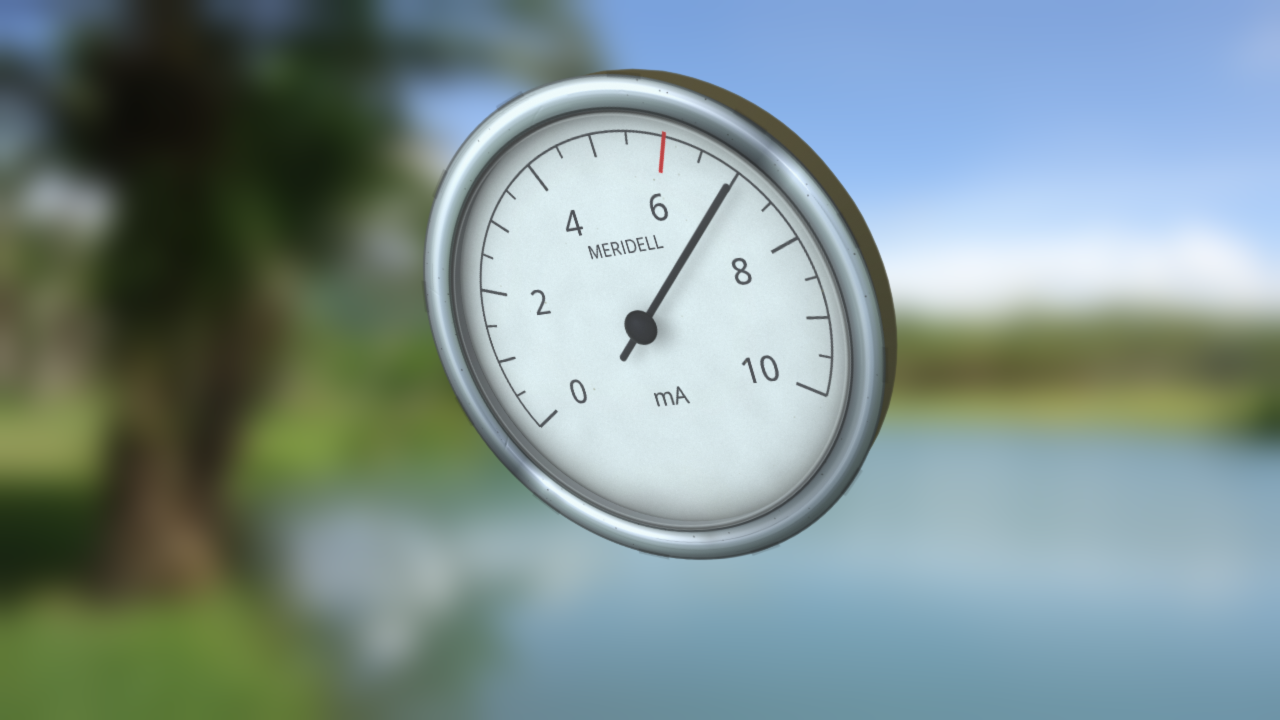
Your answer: {"value": 7, "unit": "mA"}
